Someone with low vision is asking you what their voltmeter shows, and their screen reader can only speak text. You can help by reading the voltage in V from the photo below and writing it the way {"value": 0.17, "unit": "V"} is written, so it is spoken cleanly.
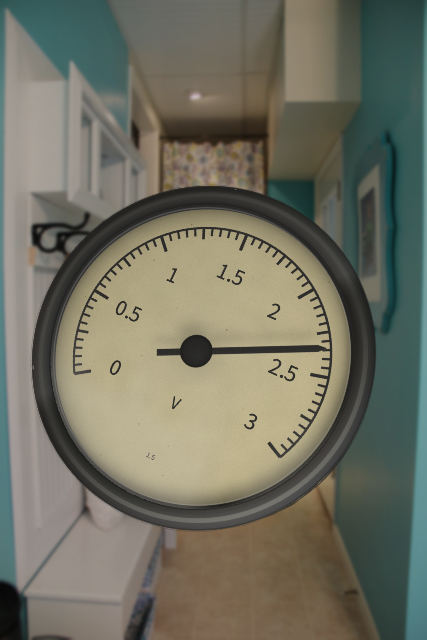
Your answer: {"value": 2.35, "unit": "V"}
